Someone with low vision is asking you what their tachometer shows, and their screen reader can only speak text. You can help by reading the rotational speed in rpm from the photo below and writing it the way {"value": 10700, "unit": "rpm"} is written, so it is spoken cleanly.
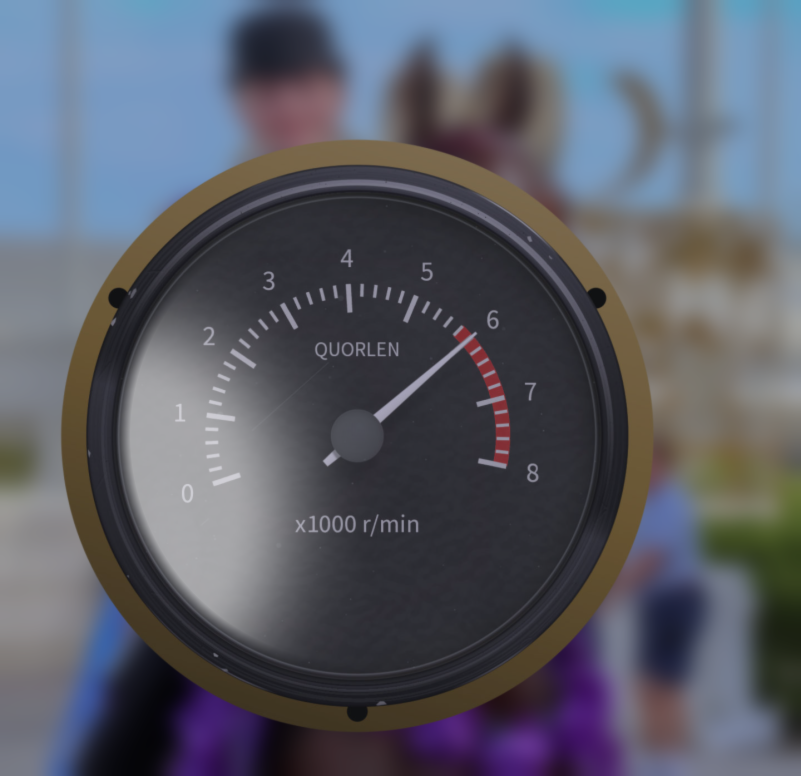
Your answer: {"value": 6000, "unit": "rpm"}
